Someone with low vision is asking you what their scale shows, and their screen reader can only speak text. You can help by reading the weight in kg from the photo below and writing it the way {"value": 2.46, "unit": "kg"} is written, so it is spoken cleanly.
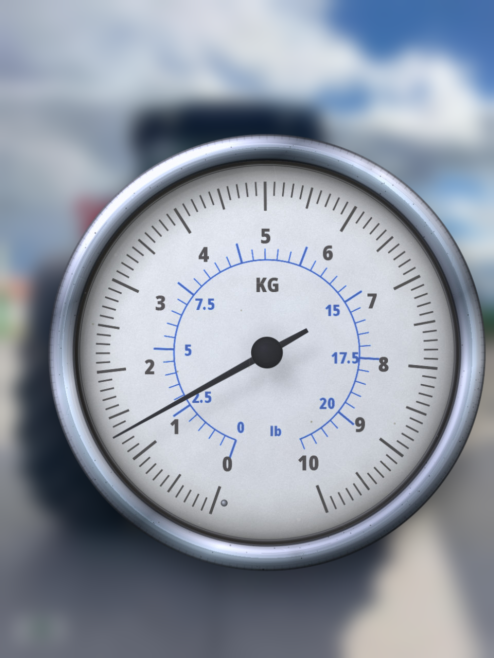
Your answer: {"value": 1.3, "unit": "kg"}
